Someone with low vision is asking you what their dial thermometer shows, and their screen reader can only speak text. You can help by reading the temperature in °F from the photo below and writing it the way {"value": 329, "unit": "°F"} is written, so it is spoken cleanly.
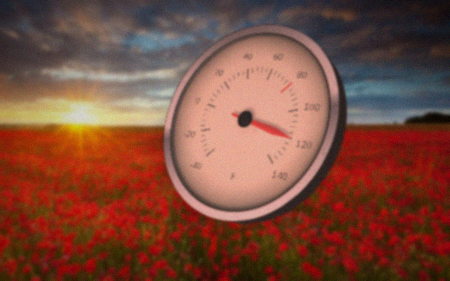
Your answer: {"value": 120, "unit": "°F"}
